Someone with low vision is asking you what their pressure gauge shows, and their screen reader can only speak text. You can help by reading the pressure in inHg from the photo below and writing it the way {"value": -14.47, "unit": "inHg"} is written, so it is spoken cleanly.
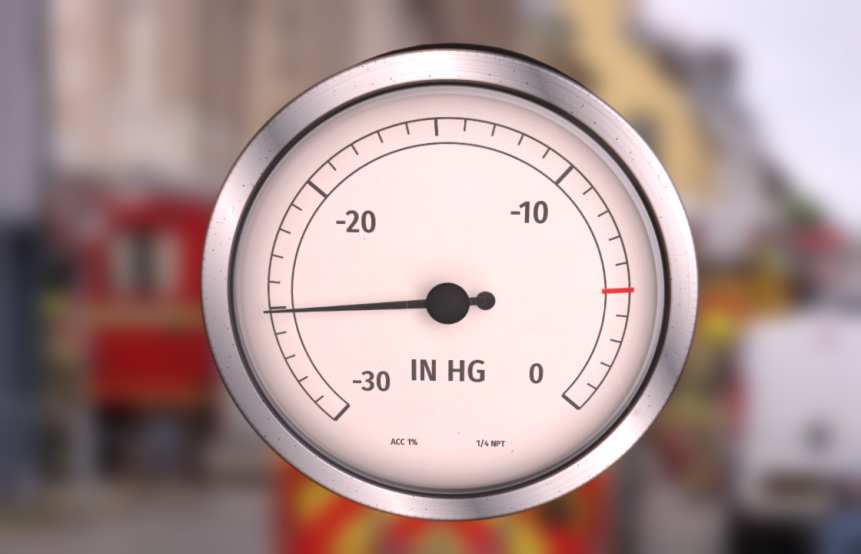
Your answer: {"value": -25, "unit": "inHg"}
